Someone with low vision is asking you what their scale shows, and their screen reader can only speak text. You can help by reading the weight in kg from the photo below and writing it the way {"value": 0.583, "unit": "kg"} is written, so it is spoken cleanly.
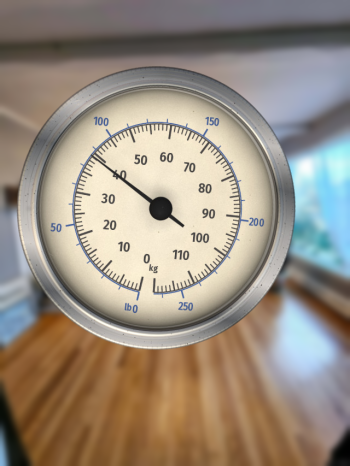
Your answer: {"value": 39, "unit": "kg"}
